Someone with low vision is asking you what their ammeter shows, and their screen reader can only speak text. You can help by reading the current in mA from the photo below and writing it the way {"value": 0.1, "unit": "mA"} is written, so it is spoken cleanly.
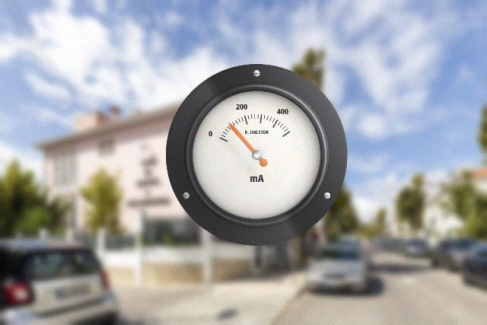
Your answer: {"value": 100, "unit": "mA"}
